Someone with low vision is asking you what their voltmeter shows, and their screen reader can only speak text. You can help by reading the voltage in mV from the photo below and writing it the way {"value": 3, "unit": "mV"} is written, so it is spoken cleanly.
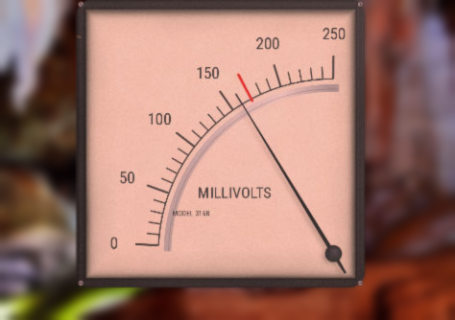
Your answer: {"value": 160, "unit": "mV"}
